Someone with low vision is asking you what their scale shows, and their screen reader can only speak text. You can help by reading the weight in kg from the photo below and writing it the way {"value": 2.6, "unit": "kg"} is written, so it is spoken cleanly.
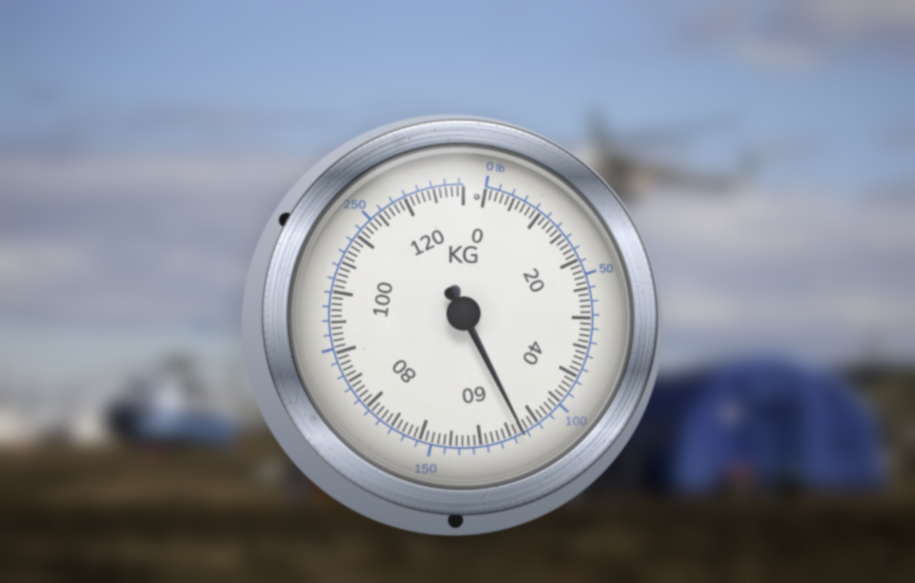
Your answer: {"value": 53, "unit": "kg"}
